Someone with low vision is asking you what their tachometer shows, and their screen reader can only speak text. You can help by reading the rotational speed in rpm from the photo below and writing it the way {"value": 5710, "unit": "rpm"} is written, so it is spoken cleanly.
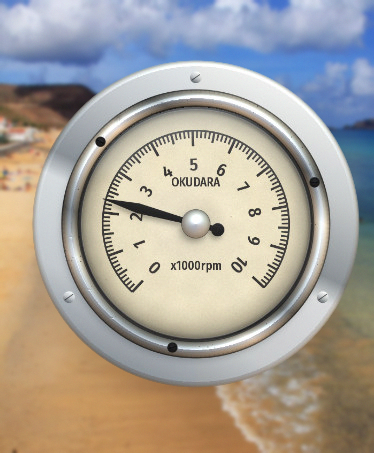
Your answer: {"value": 2300, "unit": "rpm"}
